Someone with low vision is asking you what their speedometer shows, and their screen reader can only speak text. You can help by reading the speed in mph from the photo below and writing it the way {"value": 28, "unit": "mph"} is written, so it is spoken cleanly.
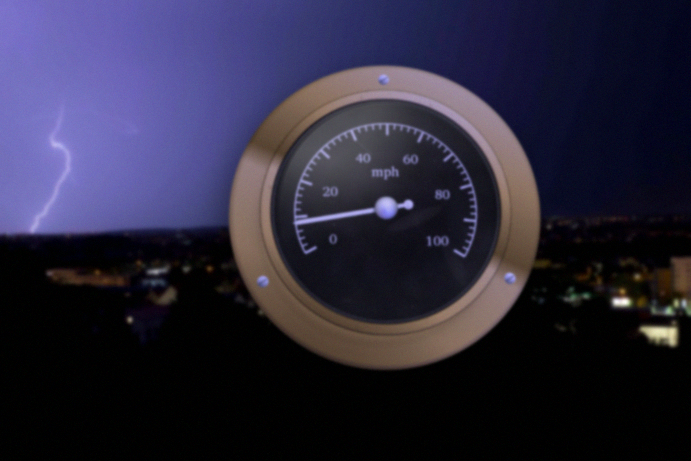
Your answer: {"value": 8, "unit": "mph"}
